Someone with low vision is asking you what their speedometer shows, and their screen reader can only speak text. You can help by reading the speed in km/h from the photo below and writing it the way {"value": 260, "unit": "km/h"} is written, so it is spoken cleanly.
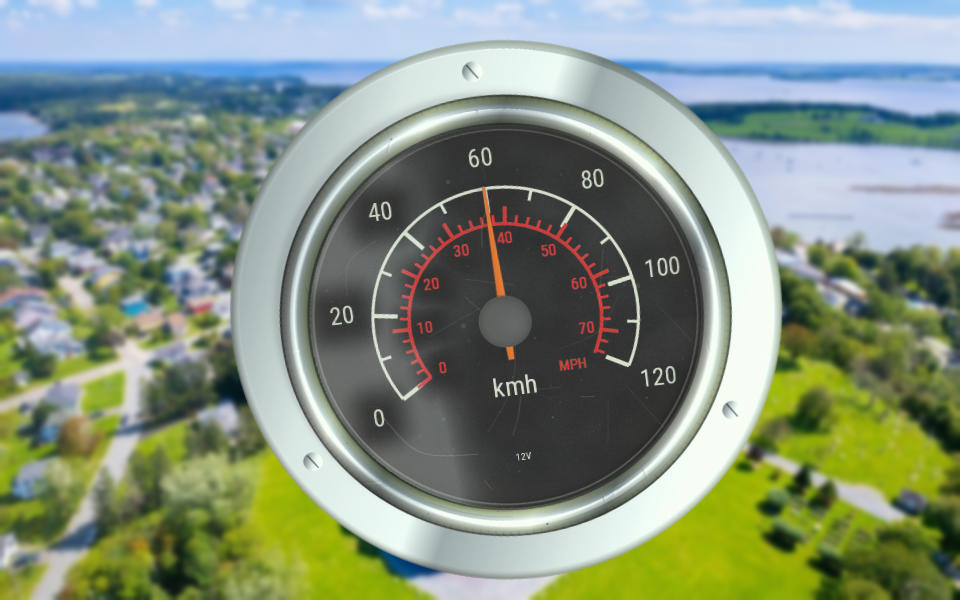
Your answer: {"value": 60, "unit": "km/h"}
